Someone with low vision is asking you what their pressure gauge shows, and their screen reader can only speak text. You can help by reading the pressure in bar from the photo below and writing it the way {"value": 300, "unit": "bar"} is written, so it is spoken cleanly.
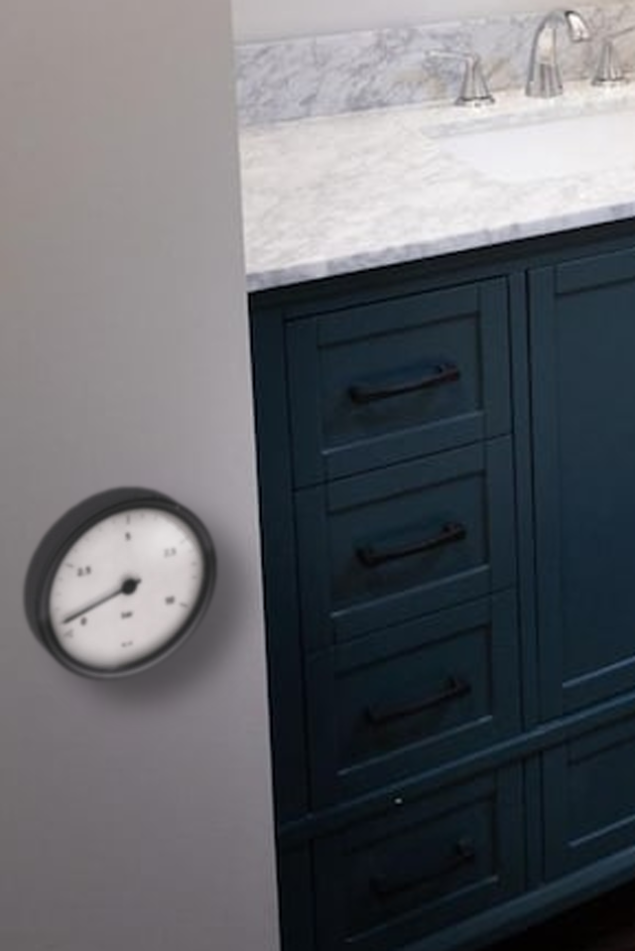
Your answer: {"value": 0.5, "unit": "bar"}
